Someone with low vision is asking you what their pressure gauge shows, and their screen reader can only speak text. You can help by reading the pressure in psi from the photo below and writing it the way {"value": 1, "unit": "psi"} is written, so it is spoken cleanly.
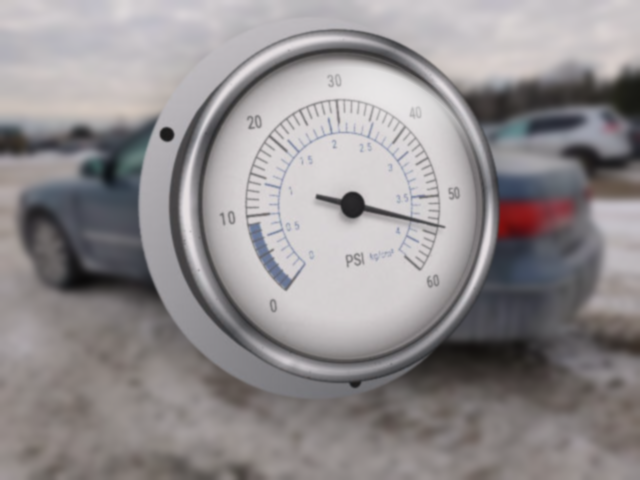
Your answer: {"value": 54, "unit": "psi"}
